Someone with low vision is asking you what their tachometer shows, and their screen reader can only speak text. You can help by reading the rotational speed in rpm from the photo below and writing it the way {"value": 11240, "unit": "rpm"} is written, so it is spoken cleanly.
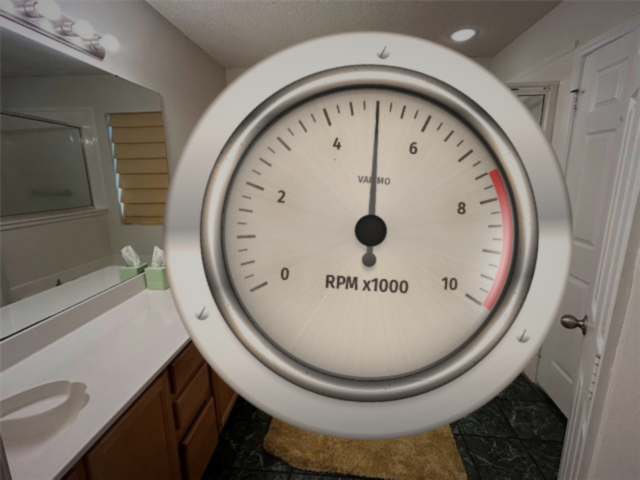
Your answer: {"value": 5000, "unit": "rpm"}
